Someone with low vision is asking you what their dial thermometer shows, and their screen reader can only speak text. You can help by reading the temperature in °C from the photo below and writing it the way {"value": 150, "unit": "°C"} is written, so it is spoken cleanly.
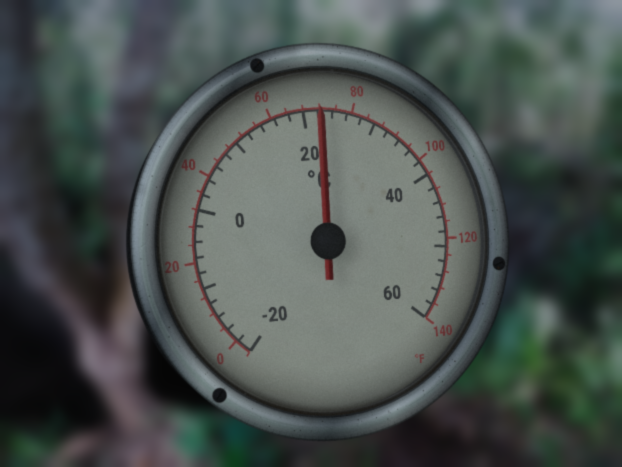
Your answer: {"value": 22, "unit": "°C"}
